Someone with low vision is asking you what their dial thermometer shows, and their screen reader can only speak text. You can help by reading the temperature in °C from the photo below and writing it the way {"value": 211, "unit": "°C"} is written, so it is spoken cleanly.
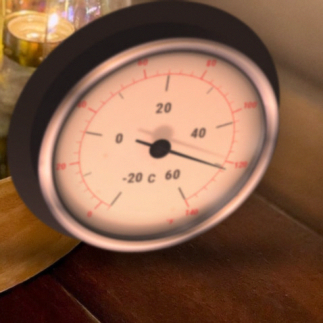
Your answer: {"value": 50, "unit": "°C"}
